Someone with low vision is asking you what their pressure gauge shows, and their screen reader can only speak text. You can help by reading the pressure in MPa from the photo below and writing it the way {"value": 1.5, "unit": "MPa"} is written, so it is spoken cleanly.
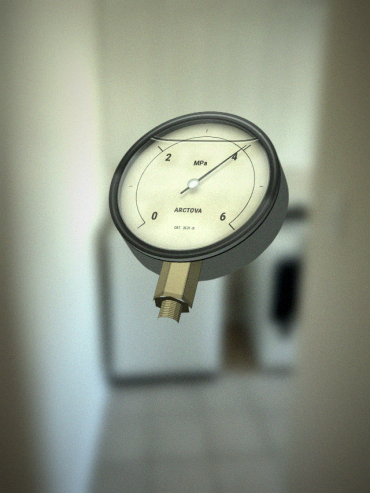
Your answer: {"value": 4, "unit": "MPa"}
